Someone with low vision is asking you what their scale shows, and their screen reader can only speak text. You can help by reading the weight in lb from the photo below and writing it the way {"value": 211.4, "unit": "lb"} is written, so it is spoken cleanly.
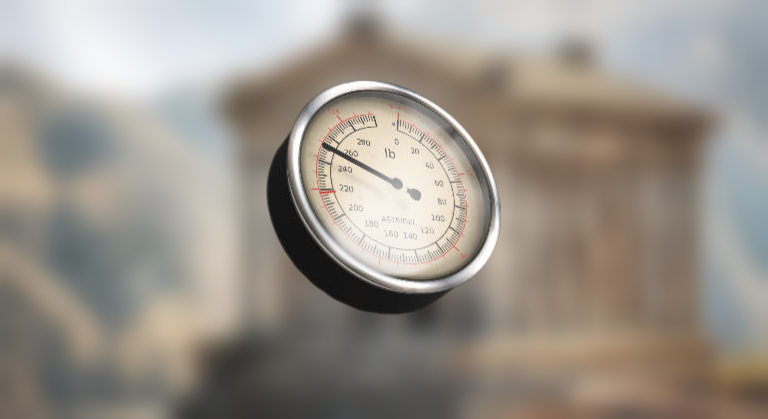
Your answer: {"value": 250, "unit": "lb"}
